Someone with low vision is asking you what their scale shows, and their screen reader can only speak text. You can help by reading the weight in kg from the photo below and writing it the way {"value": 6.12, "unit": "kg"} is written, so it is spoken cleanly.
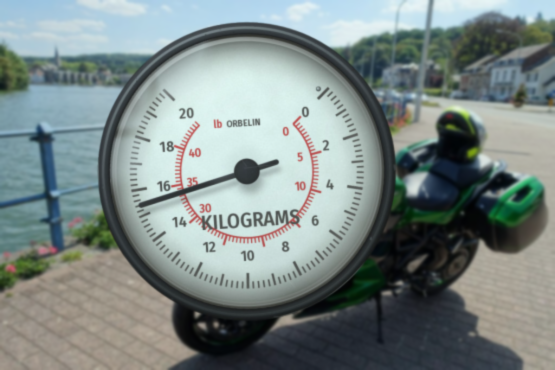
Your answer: {"value": 15.4, "unit": "kg"}
